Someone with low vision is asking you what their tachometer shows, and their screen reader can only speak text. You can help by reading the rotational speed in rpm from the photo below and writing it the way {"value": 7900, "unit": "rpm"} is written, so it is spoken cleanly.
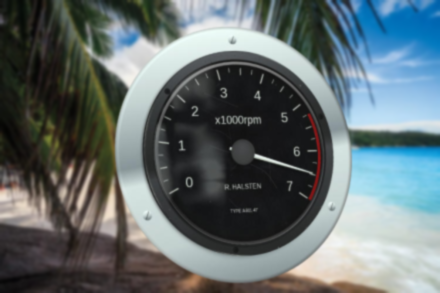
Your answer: {"value": 6500, "unit": "rpm"}
